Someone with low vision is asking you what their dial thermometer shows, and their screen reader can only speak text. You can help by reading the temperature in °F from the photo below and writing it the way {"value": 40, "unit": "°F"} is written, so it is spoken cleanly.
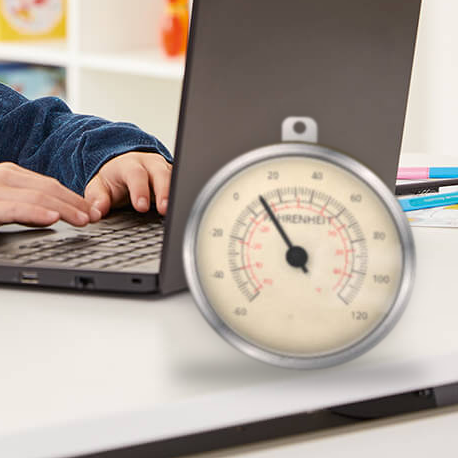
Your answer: {"value": 10, "unit": "°F"}
